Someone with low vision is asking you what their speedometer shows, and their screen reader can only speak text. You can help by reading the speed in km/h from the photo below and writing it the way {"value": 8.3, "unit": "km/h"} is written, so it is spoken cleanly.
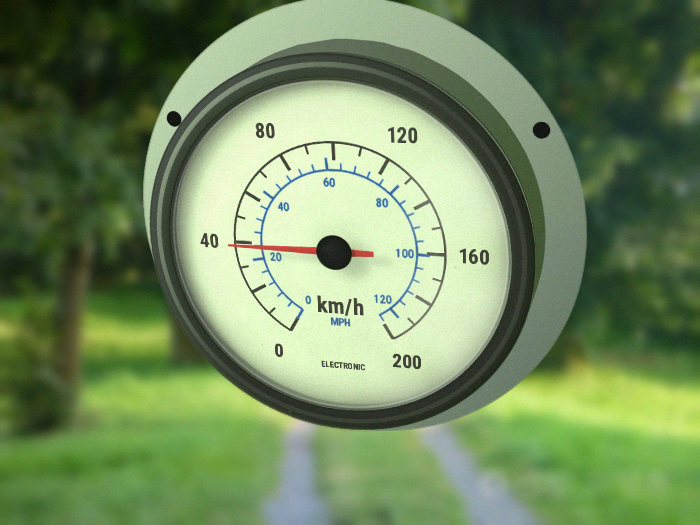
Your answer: {"value": 40, "unit": "km/h"}
